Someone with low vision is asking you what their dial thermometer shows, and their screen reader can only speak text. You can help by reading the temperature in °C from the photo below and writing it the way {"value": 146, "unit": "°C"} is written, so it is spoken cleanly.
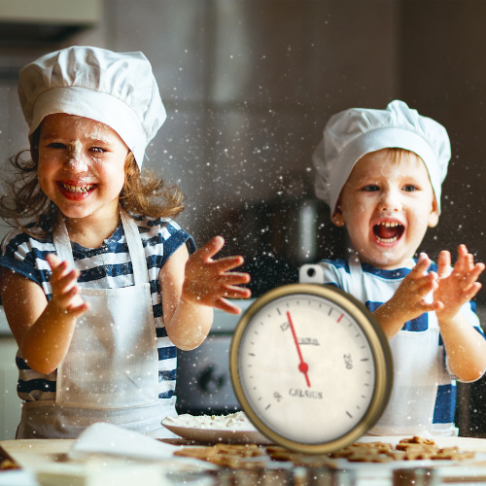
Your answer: {"value": 160, "unit": "°C"}
